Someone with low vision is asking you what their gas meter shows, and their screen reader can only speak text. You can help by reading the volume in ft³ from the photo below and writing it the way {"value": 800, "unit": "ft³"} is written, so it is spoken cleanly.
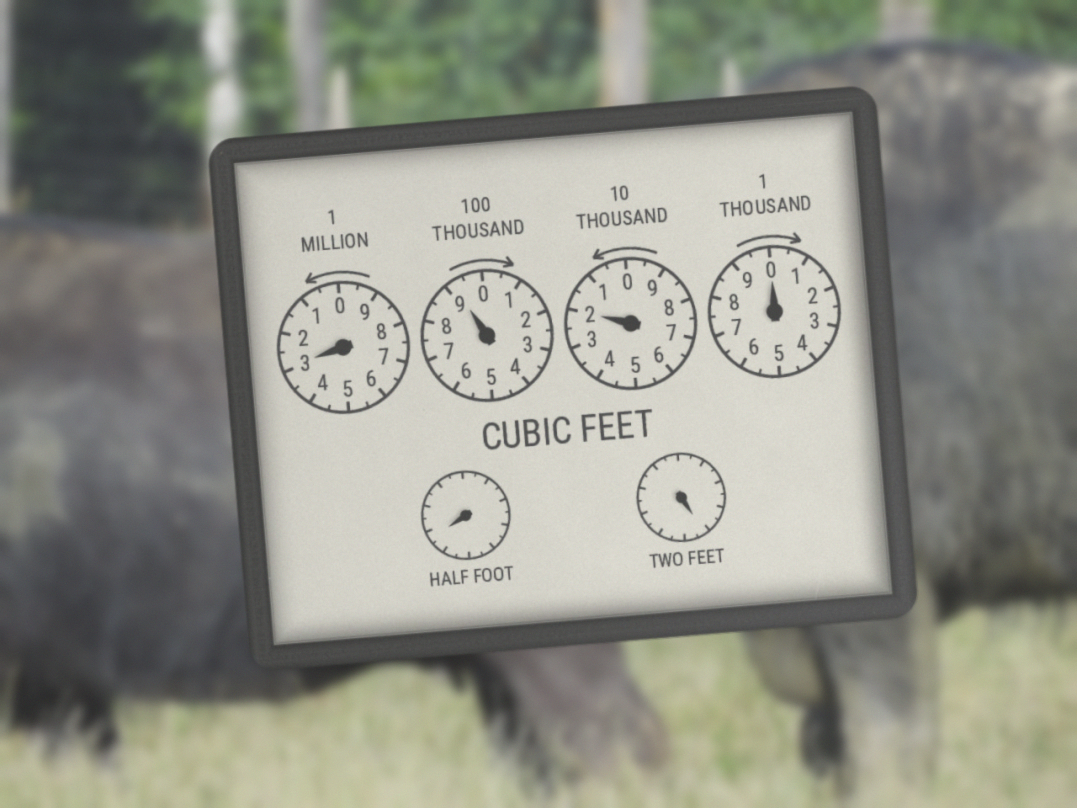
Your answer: {"value": 292000, "unit": "ft³"}
